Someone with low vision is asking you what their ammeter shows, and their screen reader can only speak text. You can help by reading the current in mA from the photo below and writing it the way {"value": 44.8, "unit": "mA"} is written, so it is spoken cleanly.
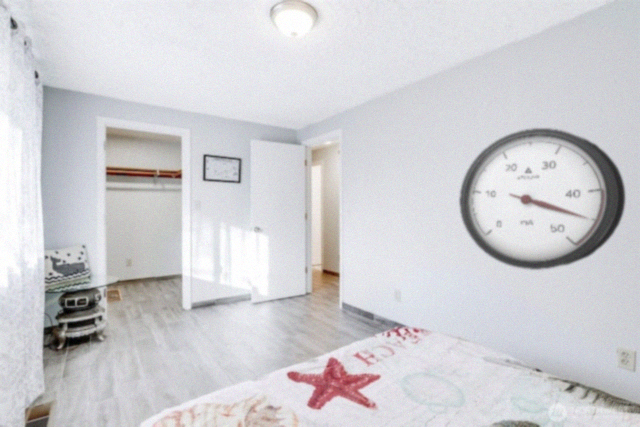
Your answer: {"value": 45, "unit": "mA"}
